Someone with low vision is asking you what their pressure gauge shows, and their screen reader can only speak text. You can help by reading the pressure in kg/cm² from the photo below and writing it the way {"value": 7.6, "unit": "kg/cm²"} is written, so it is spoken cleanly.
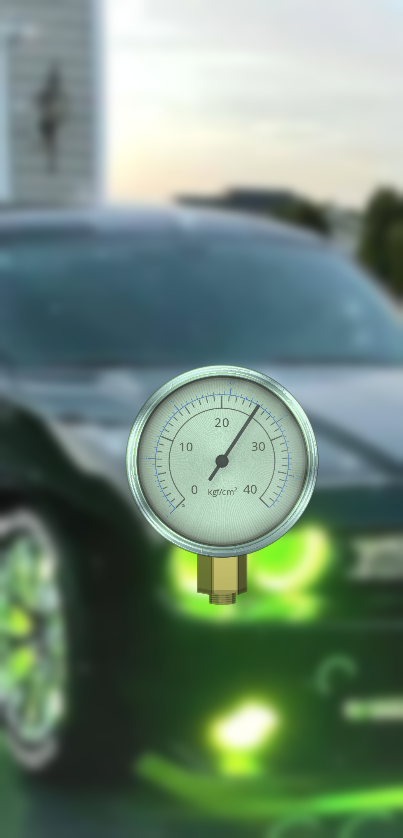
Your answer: {"value": 25, "unit": "kg/cm²"}
